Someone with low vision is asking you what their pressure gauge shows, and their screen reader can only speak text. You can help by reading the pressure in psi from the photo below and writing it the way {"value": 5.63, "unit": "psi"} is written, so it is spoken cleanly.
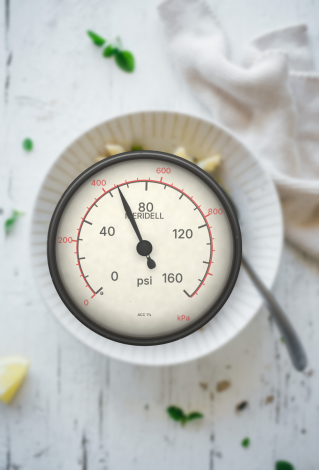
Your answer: {"value": 65, "unit": "psi"}
